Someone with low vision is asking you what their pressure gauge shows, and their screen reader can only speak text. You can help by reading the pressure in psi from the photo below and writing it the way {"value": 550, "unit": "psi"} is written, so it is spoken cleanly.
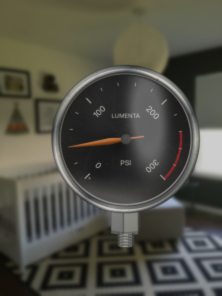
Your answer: {"value": 40, "unit": "psi"}
